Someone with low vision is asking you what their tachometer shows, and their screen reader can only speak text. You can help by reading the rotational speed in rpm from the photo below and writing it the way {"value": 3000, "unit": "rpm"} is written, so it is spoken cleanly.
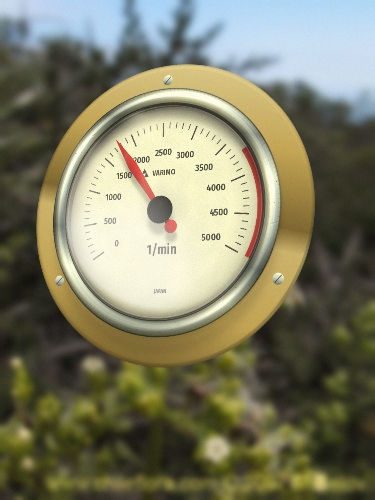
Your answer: {"value": 1800, "unit": "rpm"}
